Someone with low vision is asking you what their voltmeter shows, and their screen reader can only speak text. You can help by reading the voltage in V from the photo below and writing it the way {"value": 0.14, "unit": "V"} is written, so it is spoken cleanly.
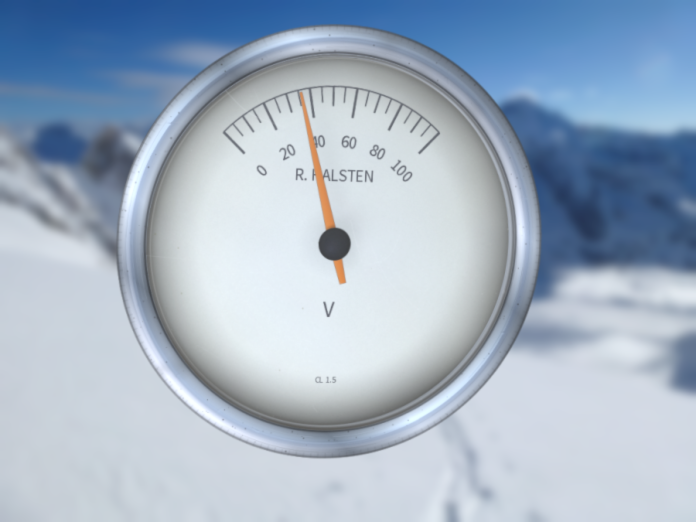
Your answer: {"value": 35, "unit": "V"}
